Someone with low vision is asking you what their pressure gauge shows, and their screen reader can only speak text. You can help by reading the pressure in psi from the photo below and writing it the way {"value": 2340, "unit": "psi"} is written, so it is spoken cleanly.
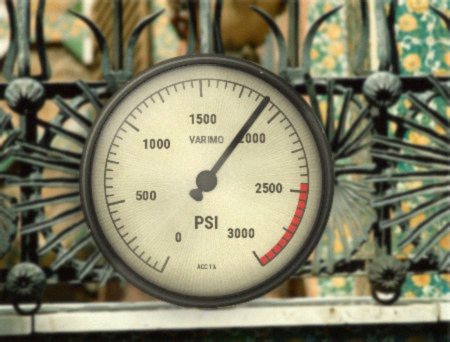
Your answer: {"value": 1900, "unit": "psi"}
